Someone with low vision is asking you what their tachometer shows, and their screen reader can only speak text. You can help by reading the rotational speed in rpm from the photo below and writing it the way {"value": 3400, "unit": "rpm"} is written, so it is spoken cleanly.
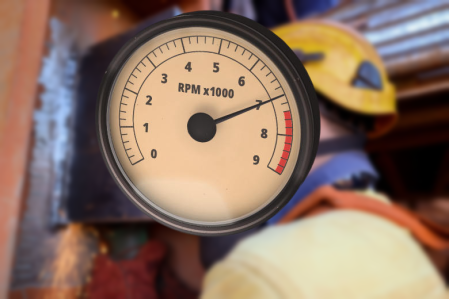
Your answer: {"value": 7000, "unit": "rpm"}
